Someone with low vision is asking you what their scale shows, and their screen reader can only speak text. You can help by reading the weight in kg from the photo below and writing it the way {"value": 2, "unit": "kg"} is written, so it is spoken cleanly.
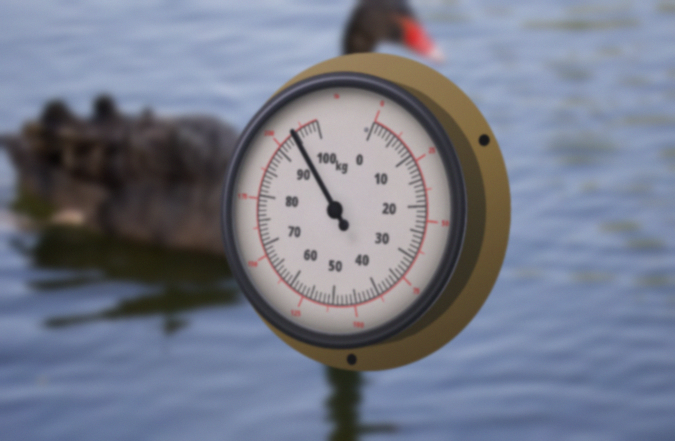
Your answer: {"value": 95, "unit": "kg"}
